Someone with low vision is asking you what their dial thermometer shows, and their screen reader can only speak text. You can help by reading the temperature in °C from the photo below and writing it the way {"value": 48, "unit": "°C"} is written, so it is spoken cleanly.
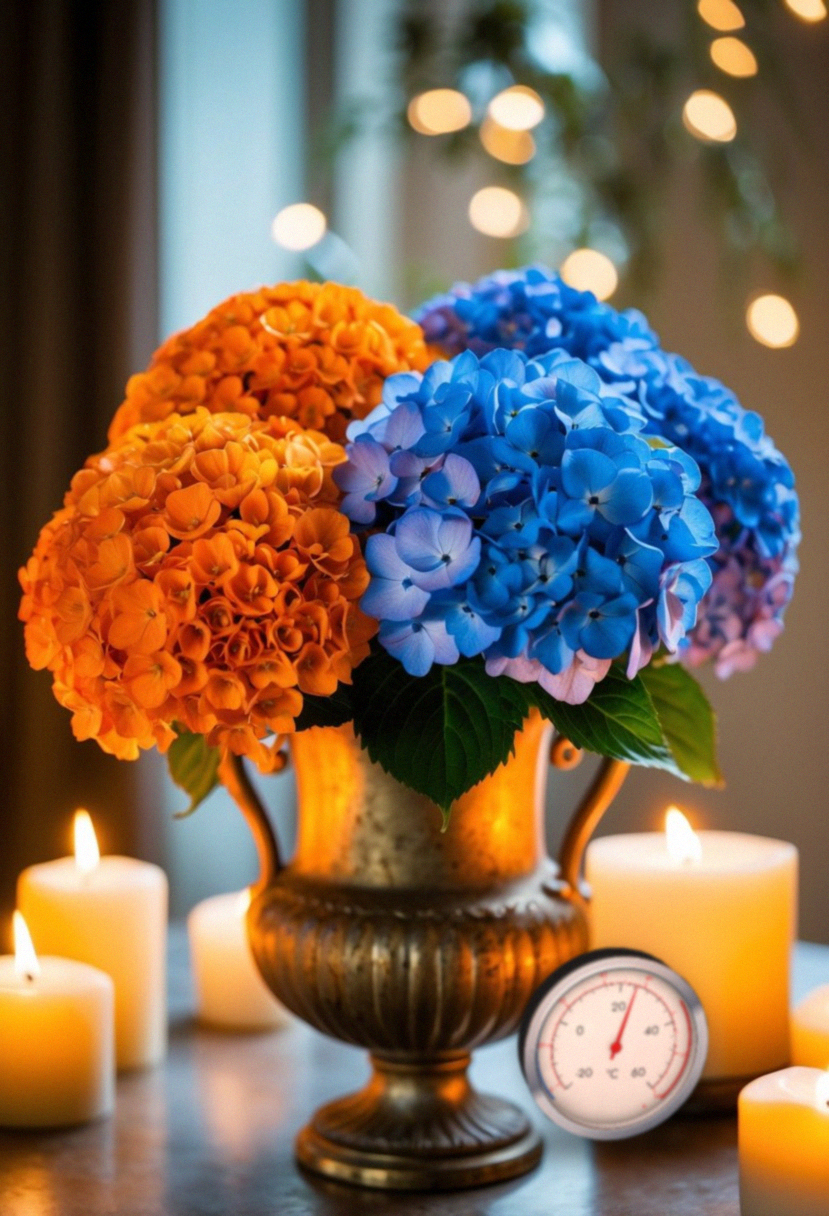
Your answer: {"value": 24, "unit": "°C"}
